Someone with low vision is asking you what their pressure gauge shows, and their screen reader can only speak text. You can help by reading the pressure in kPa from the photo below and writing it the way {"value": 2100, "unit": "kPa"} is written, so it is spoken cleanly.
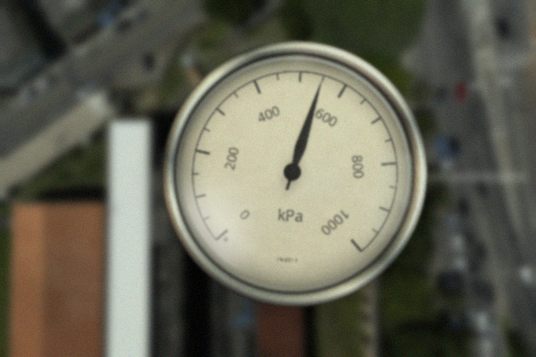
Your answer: {"value": 550, "unit": "kPa"}
